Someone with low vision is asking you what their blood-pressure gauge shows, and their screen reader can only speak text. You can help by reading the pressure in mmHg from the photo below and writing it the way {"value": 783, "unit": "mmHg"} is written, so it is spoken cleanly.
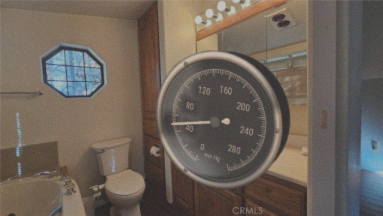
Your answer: {"value": 50, "unit": "mmHg"}
